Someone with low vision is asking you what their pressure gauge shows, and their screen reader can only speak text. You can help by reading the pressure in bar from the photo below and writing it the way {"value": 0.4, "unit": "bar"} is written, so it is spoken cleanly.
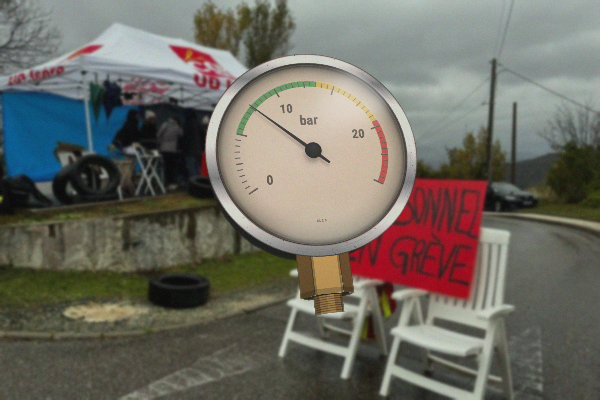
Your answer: {"value": 7.5, "unit": "bar"}
